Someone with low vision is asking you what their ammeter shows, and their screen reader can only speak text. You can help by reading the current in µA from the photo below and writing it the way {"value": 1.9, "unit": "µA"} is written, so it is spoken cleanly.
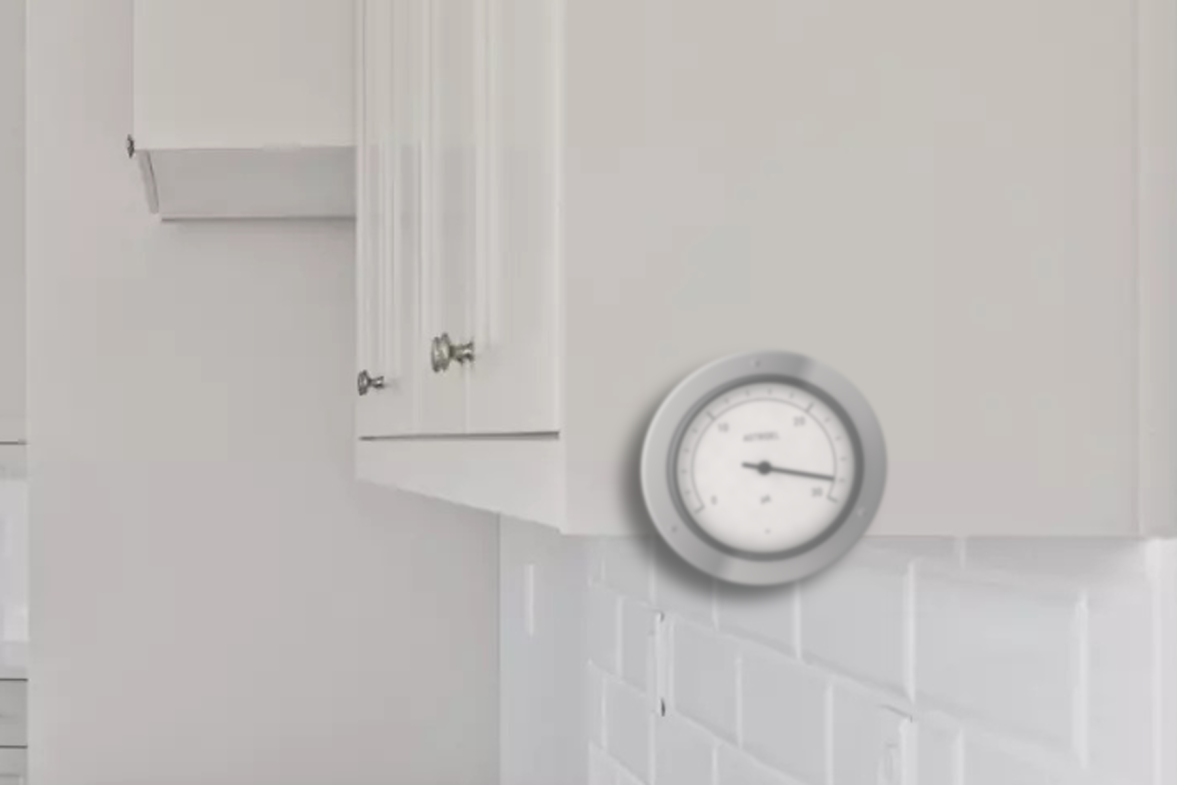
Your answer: {"value": 28, "unit": "µA"}
